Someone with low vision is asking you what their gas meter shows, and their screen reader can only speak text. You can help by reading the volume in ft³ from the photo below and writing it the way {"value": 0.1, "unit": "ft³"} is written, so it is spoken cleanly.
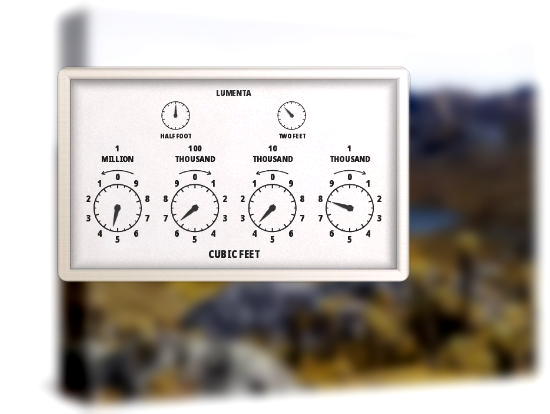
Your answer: {"value": 463800, "unit": "ft³"}
